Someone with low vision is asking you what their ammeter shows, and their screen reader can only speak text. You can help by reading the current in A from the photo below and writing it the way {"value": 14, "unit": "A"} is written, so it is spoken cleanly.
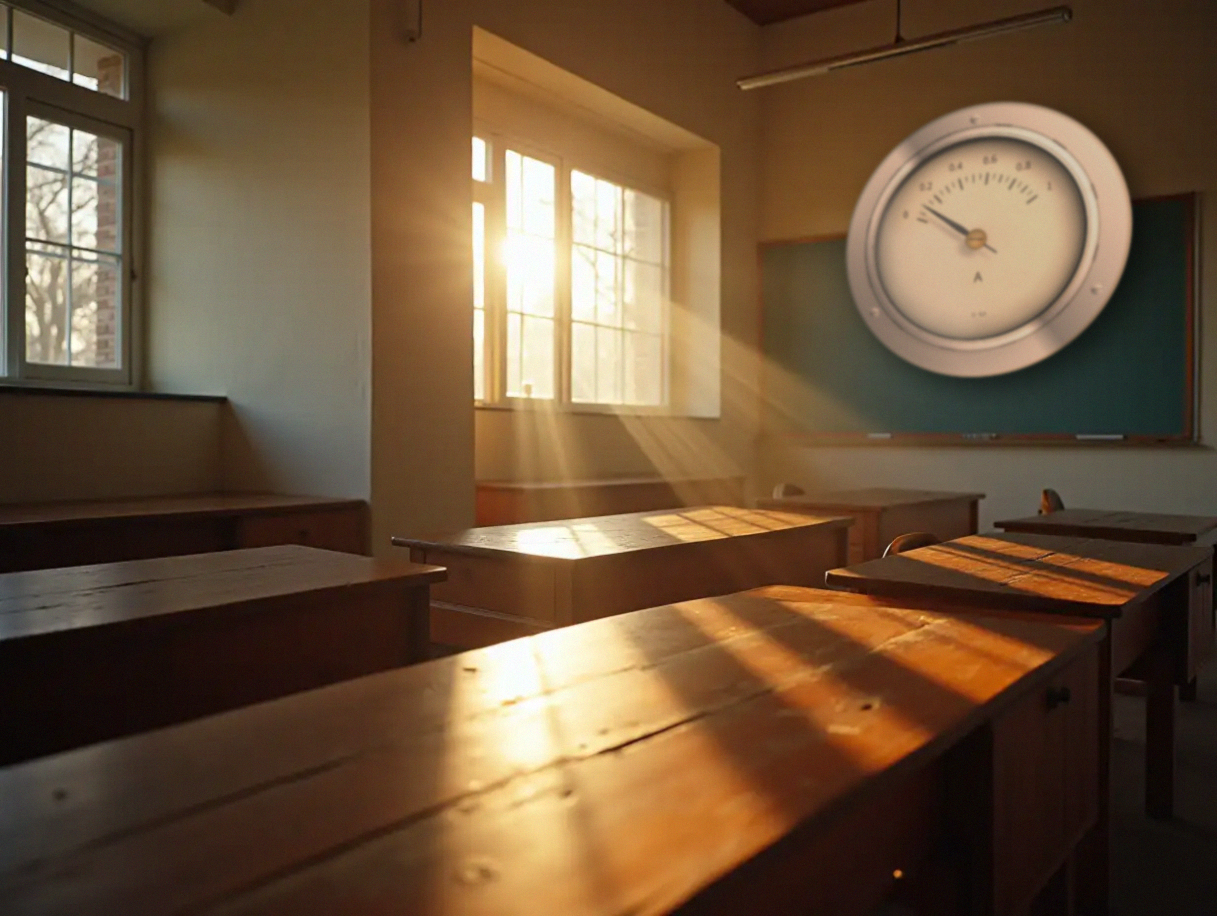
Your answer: {"value": 0.1, "unit": "A"}
